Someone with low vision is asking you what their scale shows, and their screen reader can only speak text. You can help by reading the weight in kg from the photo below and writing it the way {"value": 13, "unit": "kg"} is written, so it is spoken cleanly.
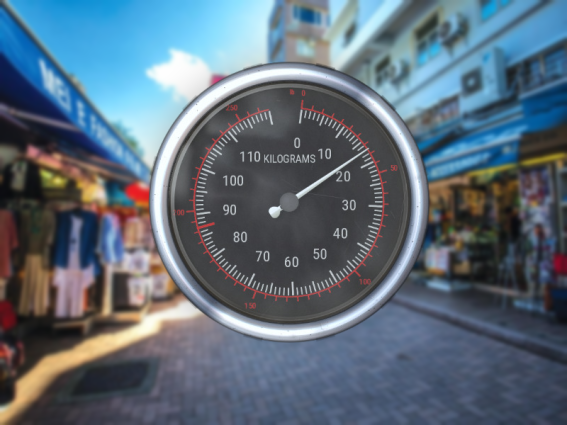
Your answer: {"value": 17, "unit": "kg"}
